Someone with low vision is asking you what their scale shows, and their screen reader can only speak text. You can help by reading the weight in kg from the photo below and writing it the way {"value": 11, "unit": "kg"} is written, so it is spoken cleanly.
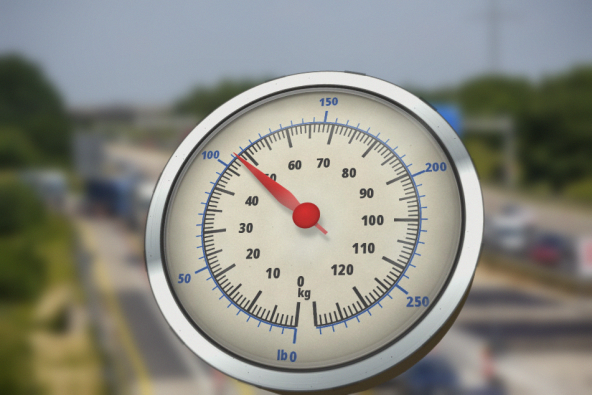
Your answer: {"value": 48, "unit": "kg"}
